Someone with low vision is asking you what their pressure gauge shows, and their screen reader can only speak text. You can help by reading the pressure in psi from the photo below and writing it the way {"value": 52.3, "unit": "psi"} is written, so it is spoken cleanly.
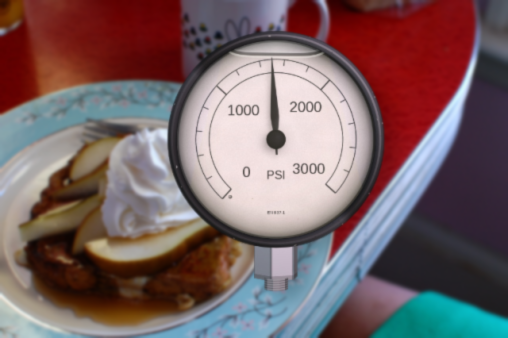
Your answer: {"value": 1500, "unit": "psi"}
